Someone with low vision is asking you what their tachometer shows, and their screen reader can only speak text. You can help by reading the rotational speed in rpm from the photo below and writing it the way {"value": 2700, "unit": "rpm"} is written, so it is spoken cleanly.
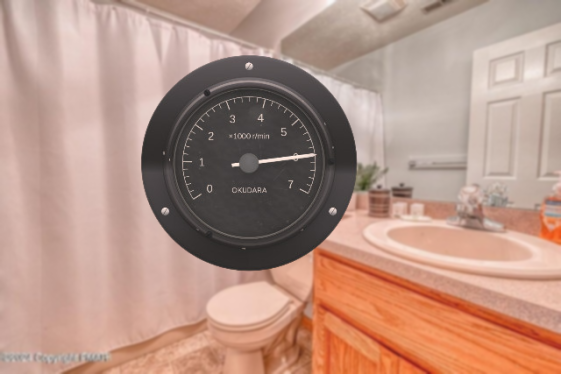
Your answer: {"value": 6000, "unit": "rpm"}
